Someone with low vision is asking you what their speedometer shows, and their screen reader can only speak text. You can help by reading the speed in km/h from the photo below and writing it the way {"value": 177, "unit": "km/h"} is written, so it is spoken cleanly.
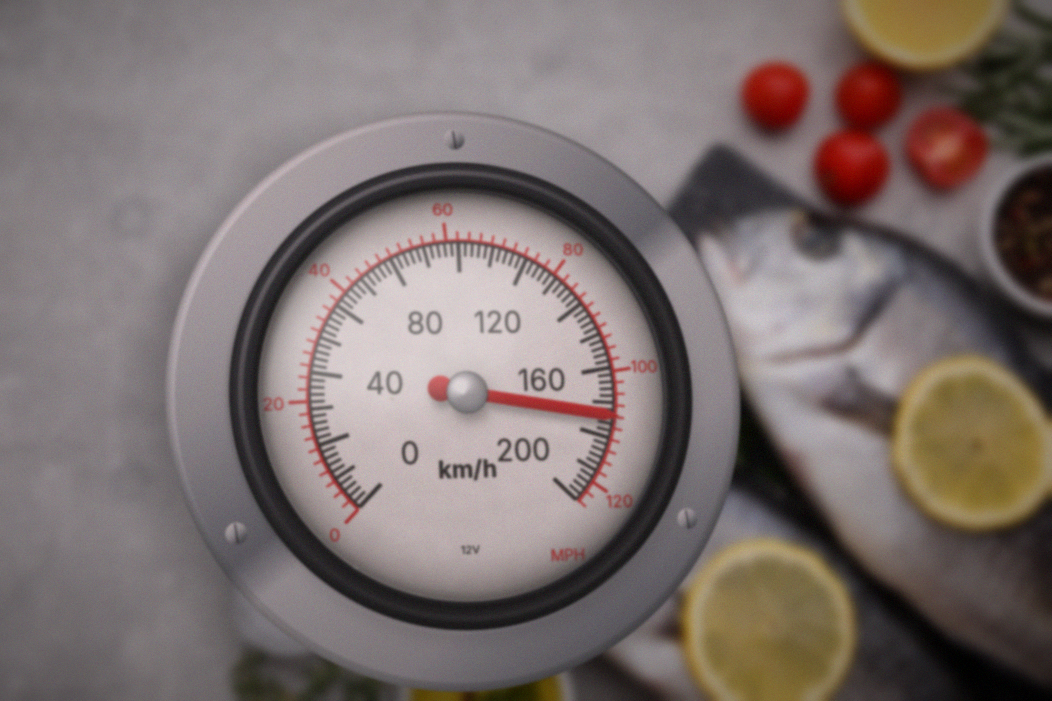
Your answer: {"value": 174, "unit": "km/h"}
